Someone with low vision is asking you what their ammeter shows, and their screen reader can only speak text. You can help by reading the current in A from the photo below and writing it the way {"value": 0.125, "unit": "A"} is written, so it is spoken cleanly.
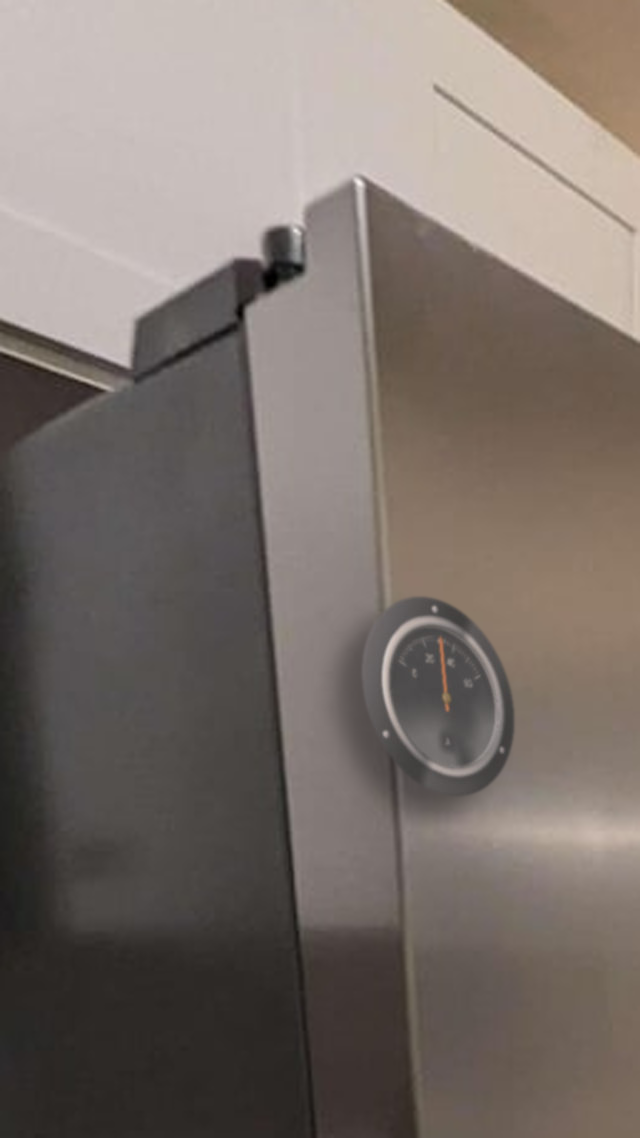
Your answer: {"value": 30, "unit": "A"}
